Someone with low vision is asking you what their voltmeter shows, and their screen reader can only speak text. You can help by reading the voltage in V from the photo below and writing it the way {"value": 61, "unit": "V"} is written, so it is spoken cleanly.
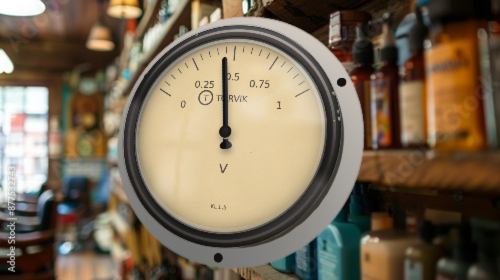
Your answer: {"value": 0.45, "unit": "V"}
